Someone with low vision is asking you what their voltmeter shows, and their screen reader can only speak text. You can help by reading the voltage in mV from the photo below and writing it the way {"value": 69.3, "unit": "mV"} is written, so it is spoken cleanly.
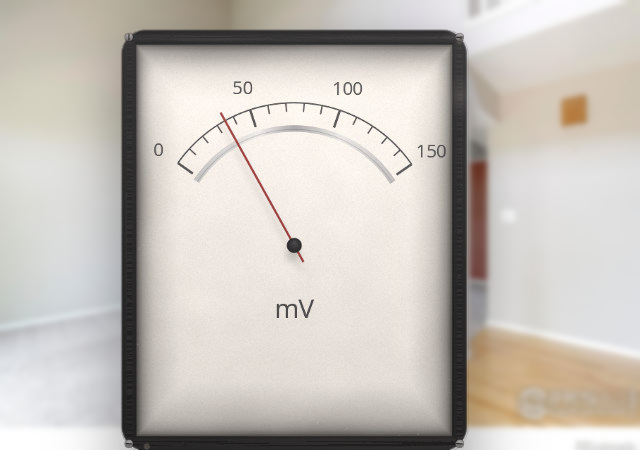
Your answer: {"value": 35, "unit": "mV"}
